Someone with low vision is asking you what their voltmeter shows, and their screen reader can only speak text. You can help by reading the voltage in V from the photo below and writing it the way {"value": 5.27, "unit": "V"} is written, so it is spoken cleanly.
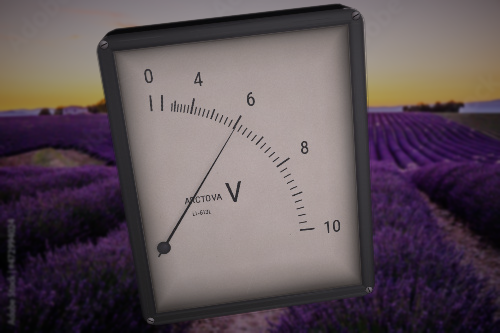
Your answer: {"value": 6, "unit": "V"}
